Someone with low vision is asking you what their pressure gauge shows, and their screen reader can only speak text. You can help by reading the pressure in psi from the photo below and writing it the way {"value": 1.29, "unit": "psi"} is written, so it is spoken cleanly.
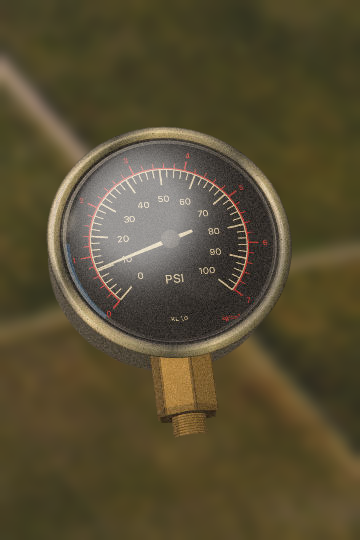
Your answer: {"value": 10, "unit": "psi"}
